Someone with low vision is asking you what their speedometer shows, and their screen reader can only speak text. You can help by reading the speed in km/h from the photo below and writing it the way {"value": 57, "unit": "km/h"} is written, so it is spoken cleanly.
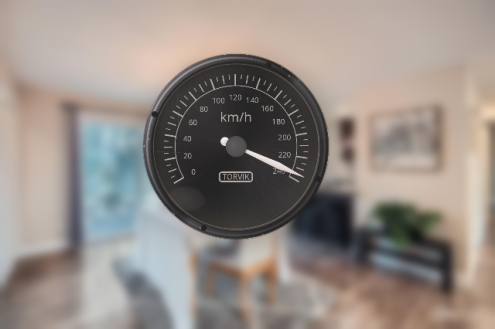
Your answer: {"value": 235, "unit": "km/h"}
